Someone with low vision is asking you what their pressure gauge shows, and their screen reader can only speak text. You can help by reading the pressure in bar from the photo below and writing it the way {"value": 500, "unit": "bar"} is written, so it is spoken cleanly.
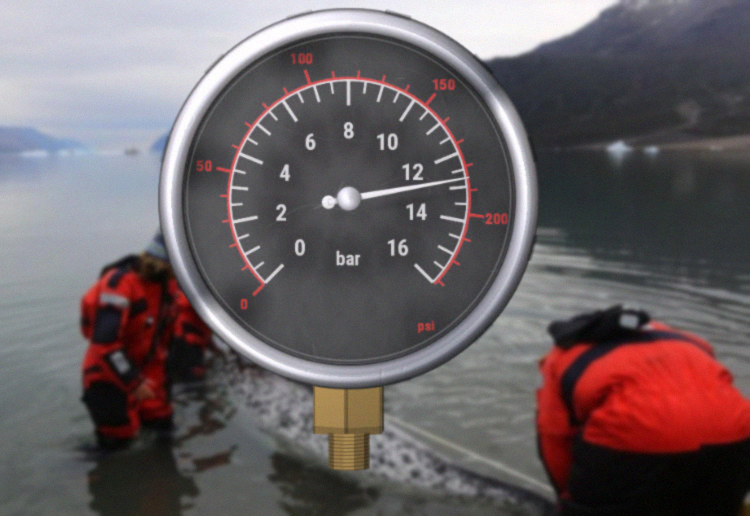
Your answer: {"value": 12.75, "unit": "bar"}
